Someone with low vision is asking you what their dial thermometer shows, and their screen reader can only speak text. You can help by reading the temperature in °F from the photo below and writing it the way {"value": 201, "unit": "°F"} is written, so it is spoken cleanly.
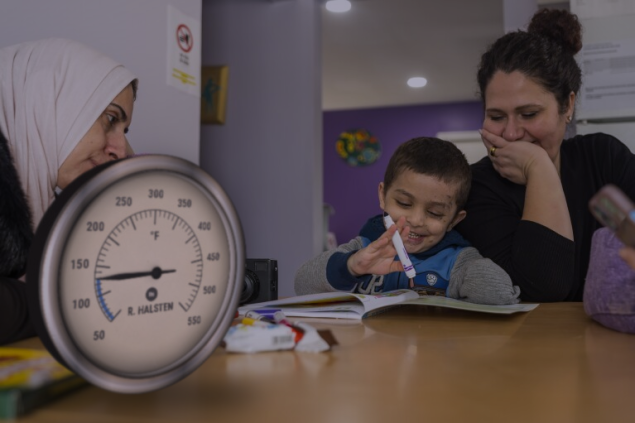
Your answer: {"value": 130, "unit": "°F"}
